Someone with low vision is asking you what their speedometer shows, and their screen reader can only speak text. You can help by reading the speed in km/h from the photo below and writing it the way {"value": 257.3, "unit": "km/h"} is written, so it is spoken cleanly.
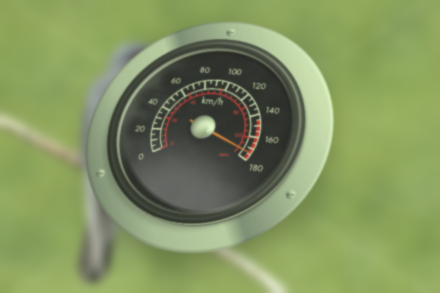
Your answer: {"value": 175, "unit": "km/h"}
